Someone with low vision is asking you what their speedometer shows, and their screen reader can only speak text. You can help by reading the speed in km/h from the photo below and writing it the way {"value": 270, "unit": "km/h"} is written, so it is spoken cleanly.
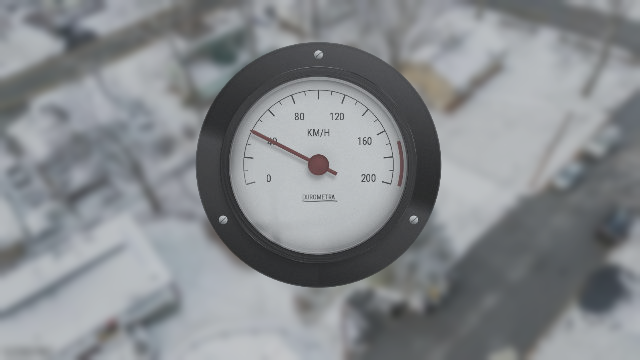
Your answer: {"value": 40, "unit": "km/h"}
